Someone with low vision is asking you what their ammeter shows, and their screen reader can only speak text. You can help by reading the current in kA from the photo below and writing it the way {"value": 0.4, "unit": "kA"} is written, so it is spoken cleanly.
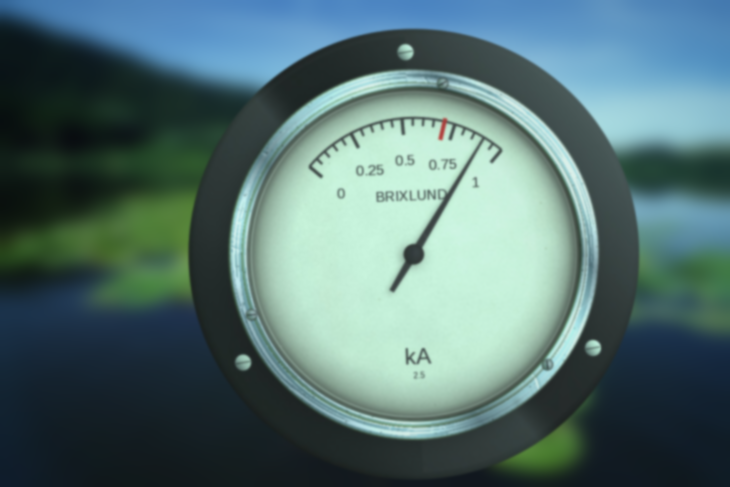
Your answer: {"value": 0.9, "unit": "kA"}
